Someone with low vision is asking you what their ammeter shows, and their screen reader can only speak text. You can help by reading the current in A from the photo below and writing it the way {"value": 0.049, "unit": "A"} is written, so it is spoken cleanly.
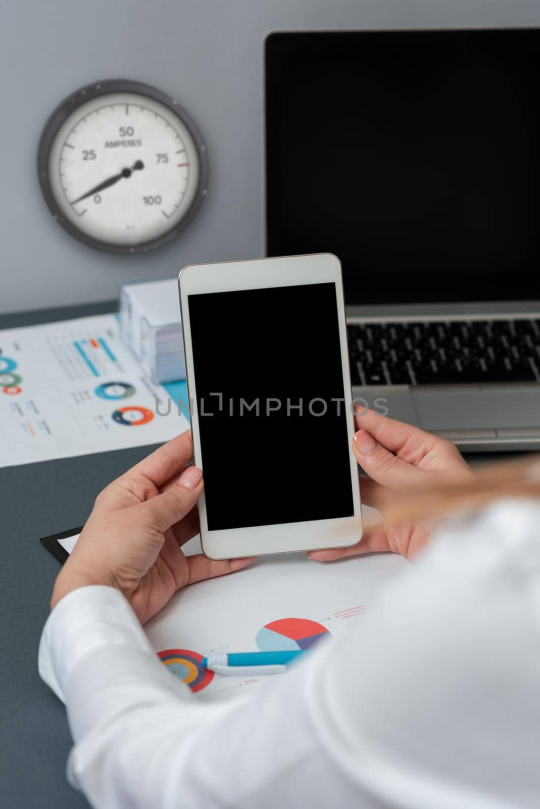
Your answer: {"value": 5, "unit": "A"}
